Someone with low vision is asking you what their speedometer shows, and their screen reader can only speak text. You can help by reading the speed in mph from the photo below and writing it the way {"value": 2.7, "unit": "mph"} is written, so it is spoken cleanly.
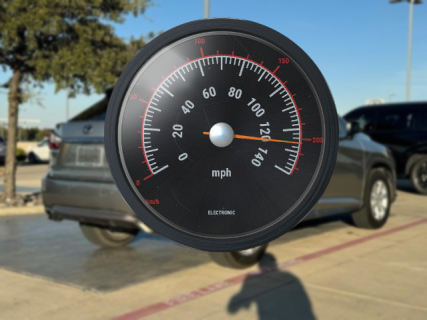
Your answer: {"value": 126, "unit": "mph"}
